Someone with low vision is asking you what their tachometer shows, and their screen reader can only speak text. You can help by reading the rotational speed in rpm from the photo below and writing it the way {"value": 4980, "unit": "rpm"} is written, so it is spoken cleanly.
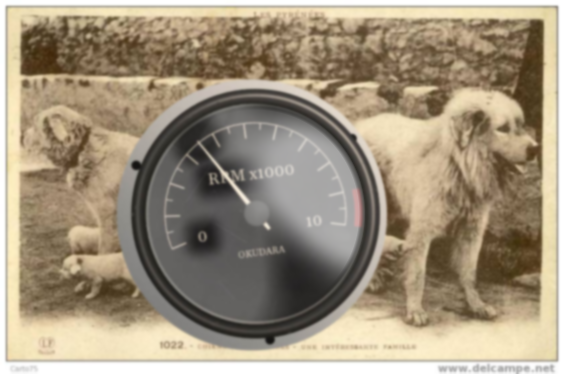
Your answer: {"value": 3500, "unit": "rpm"}
